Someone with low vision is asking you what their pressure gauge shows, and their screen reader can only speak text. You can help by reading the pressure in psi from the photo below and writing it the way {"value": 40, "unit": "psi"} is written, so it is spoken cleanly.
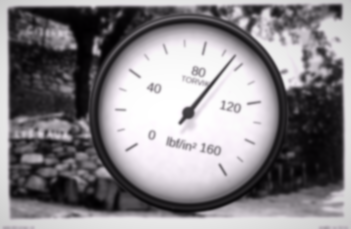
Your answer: {"value": 95, "unit": "psi"}
